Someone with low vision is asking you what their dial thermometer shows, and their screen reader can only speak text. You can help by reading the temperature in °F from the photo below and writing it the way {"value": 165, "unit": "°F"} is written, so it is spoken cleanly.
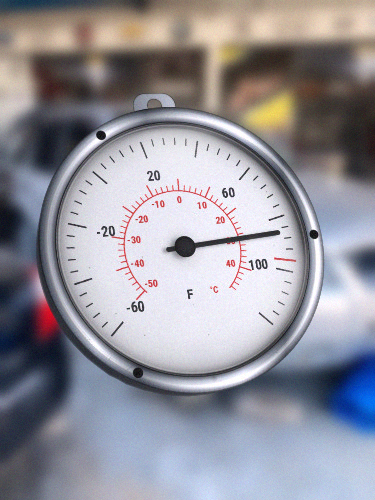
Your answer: {"value": 86, "unit": "°F"}
